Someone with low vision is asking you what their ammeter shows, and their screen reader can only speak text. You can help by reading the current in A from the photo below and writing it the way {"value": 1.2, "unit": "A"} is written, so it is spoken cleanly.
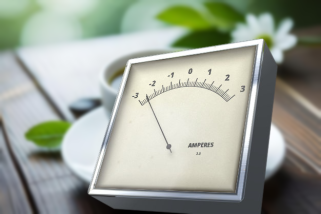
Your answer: {"value": -2.5, "unit": "A"}
